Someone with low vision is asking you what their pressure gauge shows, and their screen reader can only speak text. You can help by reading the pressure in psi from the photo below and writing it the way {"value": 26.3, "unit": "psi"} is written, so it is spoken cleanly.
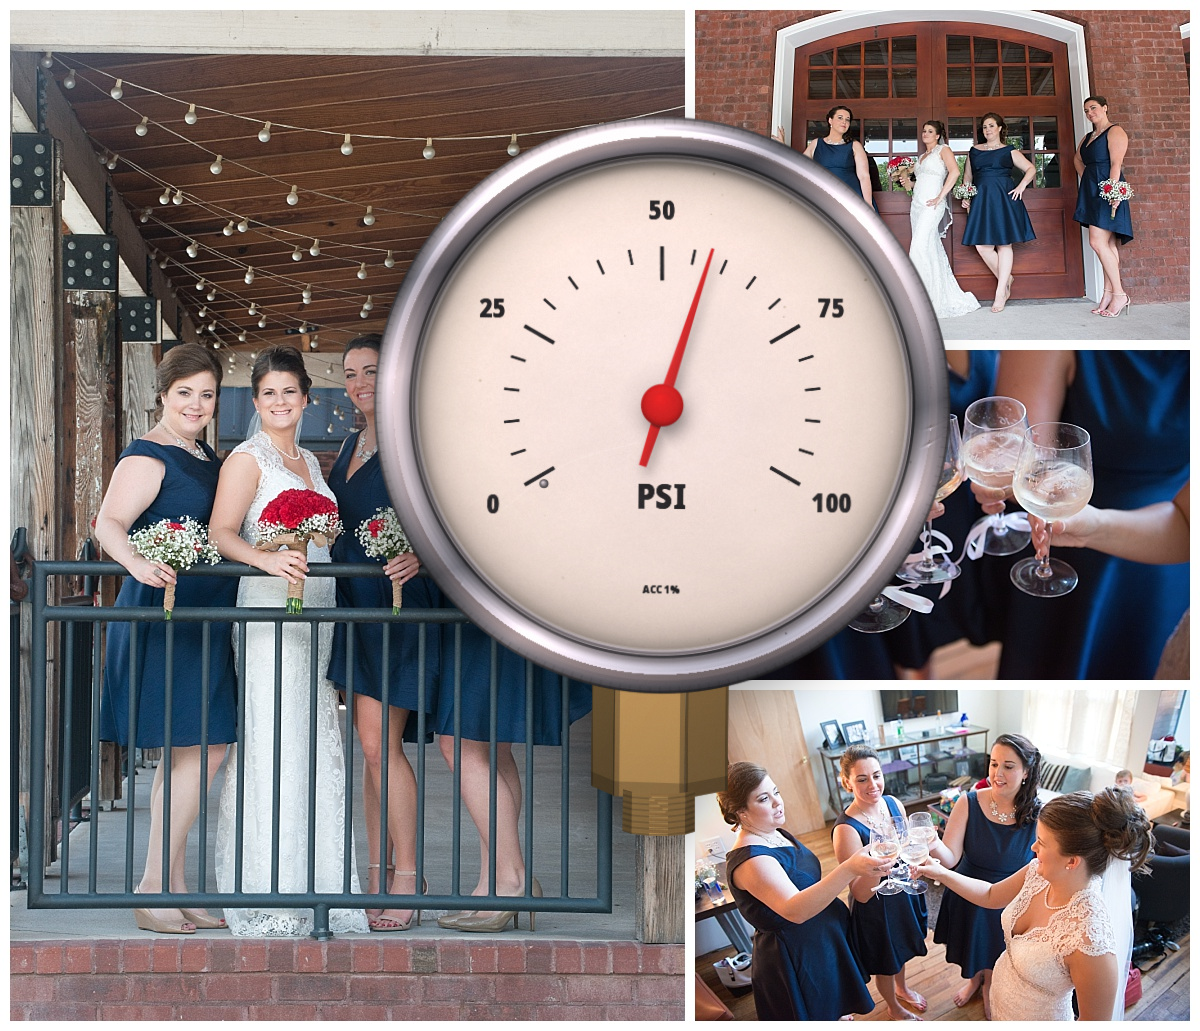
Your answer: {"value": 57.5, "unit": "psi"}
